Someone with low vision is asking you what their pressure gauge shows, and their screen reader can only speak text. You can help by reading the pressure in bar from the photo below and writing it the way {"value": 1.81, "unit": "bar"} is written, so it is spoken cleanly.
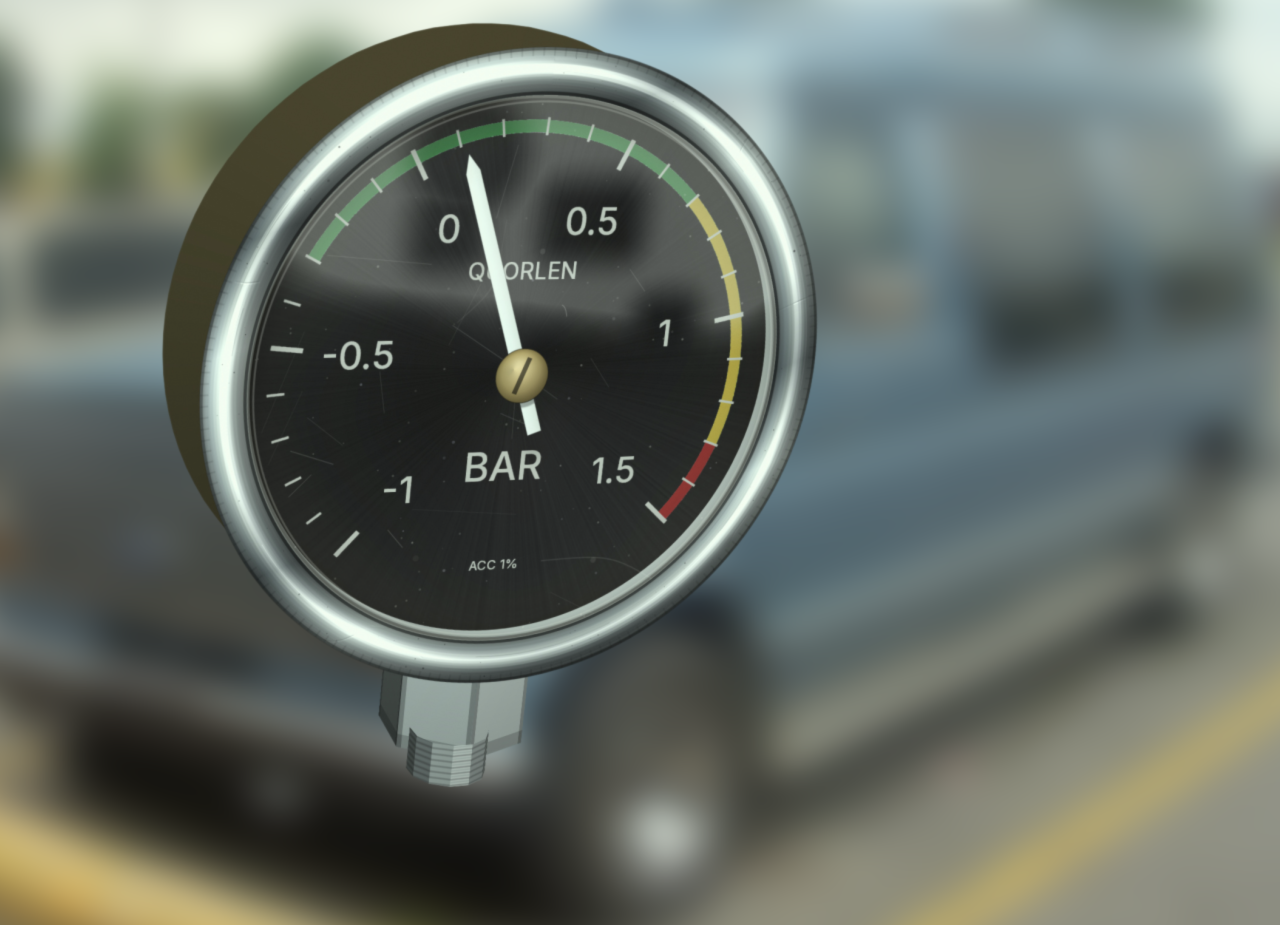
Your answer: {"value": 0.1, "unit": "bar"}
